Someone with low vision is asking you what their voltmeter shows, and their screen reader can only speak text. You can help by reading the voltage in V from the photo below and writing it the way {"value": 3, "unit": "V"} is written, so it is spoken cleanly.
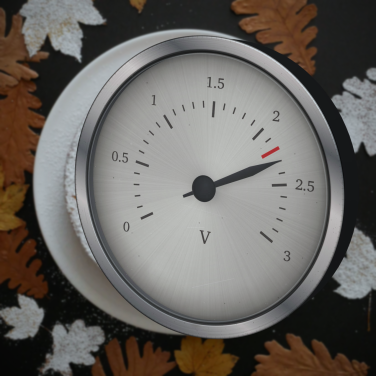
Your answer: {"value": 2.3, "unit": "V"}
